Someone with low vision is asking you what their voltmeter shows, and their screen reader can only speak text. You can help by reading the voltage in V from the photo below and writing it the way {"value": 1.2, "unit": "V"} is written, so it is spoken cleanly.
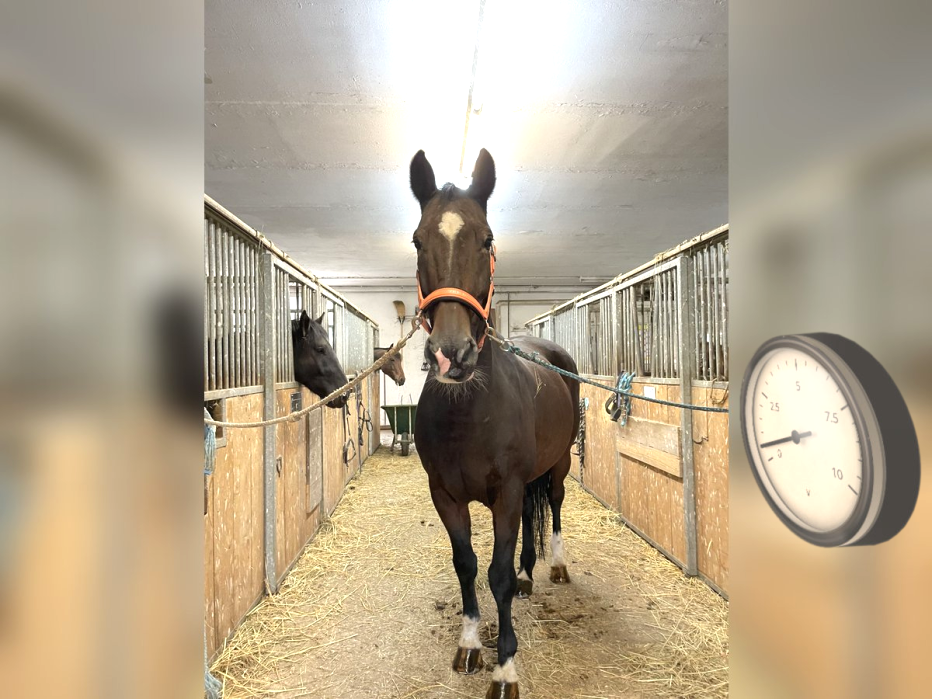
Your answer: {"value": 0.5, "unit": "V"}
